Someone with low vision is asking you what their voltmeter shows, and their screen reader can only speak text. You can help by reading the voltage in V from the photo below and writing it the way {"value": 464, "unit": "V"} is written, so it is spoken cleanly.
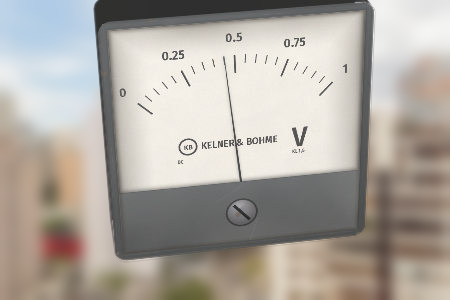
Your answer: {"value": 0.45, "unit": "V"}
